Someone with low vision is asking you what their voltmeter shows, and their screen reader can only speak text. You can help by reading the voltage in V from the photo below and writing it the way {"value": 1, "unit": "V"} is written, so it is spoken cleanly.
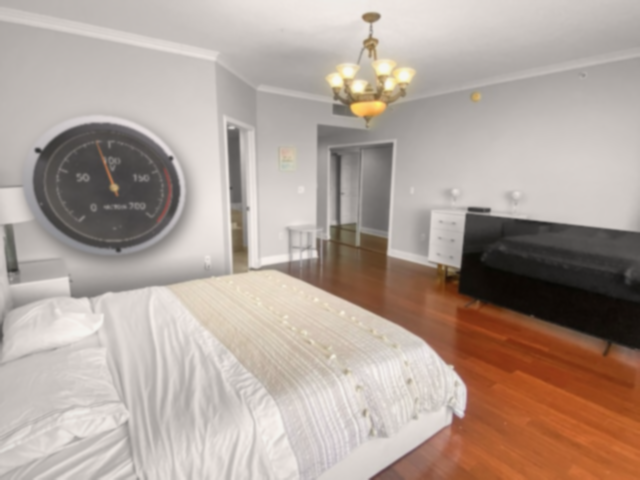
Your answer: {"value": 90, "unit": "V"}
